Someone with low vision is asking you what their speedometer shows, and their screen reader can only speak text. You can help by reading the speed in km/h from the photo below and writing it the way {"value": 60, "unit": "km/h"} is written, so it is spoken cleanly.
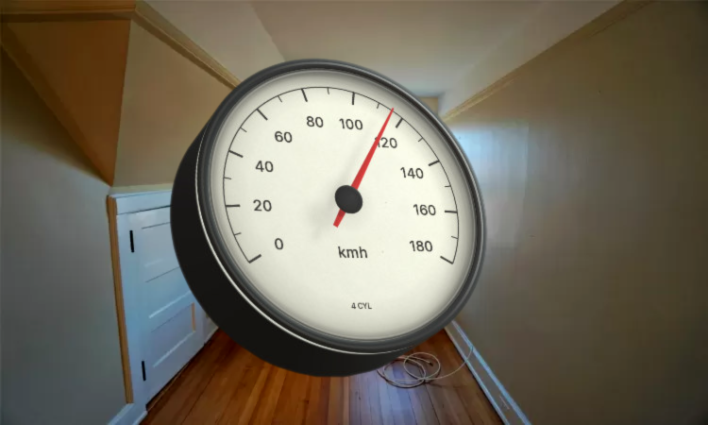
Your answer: {"value": 115, "unit": "km/h"}
